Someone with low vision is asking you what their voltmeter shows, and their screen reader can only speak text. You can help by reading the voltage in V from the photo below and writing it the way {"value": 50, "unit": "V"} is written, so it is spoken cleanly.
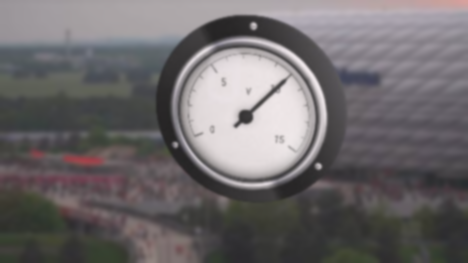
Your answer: {"value": 10, "unit": "V"}
